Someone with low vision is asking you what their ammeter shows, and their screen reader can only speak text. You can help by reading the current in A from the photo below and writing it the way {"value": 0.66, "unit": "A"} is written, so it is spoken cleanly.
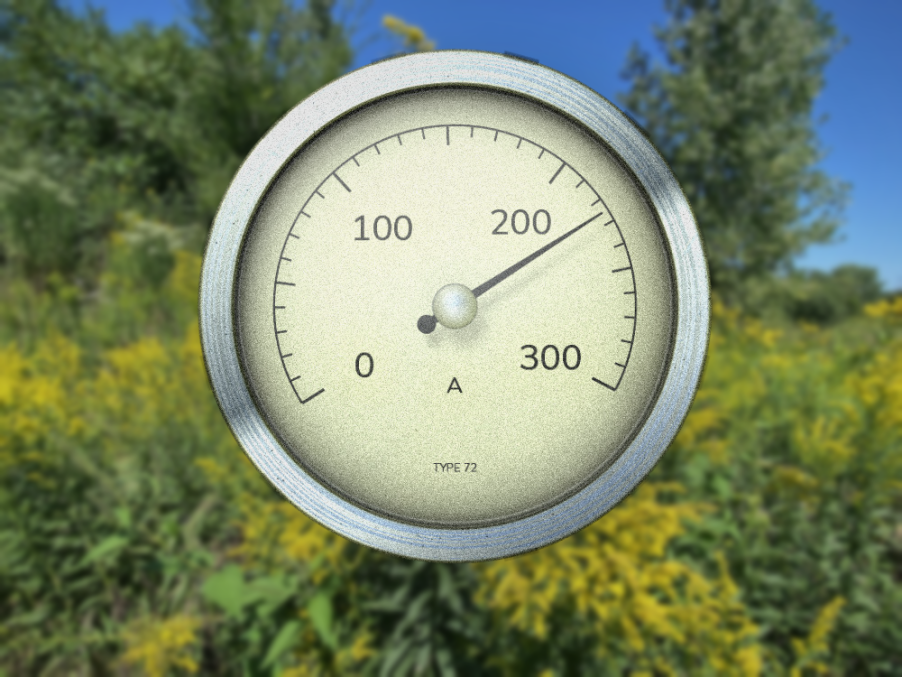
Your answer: {"value": 225, "unit": "A"}
